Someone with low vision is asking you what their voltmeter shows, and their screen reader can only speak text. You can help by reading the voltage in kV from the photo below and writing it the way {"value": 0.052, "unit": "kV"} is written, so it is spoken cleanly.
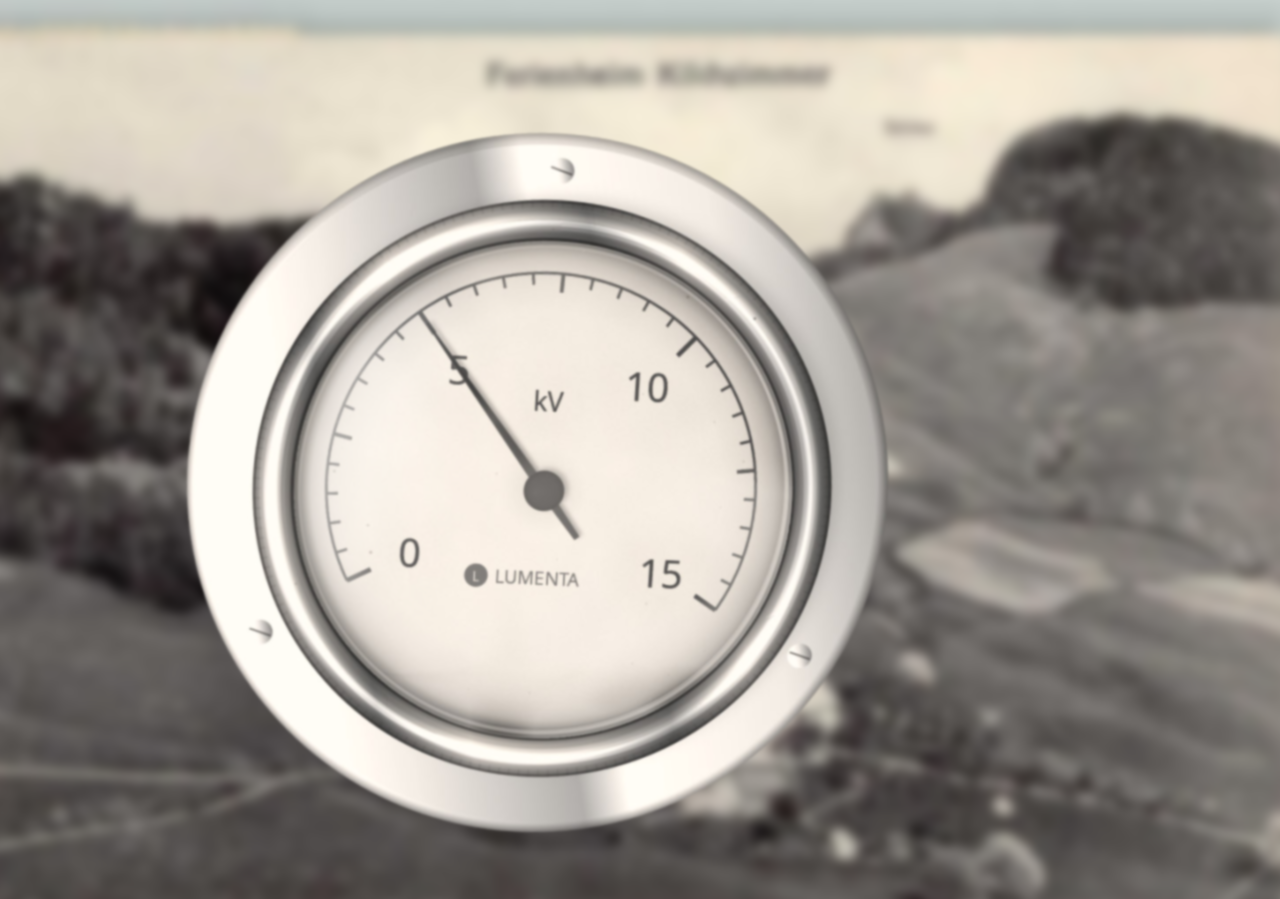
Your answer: {"value": 5, "unit": "kV"}
